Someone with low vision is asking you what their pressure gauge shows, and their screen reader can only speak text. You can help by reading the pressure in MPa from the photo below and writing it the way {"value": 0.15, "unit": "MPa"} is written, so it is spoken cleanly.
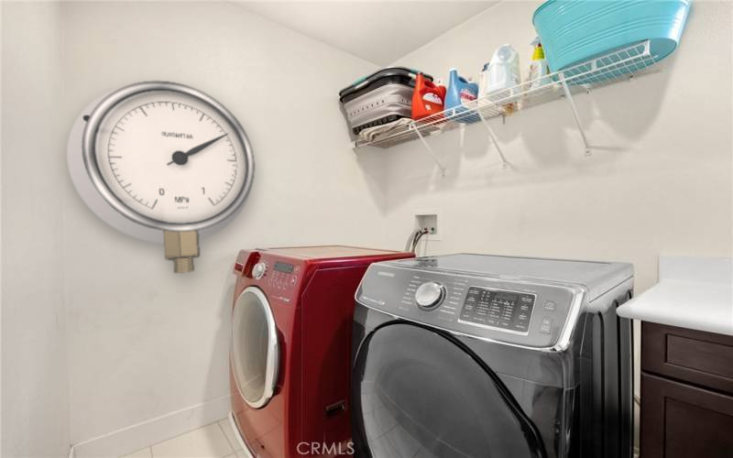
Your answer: {"value": 0.7, "unit": "MPa"}
